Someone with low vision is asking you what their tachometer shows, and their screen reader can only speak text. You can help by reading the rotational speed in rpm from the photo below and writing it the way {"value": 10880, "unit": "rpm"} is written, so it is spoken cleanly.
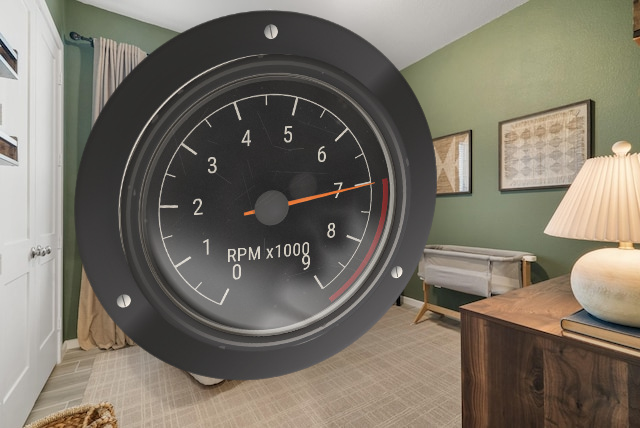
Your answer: {"value": 7000, "unit": "rpm"}
